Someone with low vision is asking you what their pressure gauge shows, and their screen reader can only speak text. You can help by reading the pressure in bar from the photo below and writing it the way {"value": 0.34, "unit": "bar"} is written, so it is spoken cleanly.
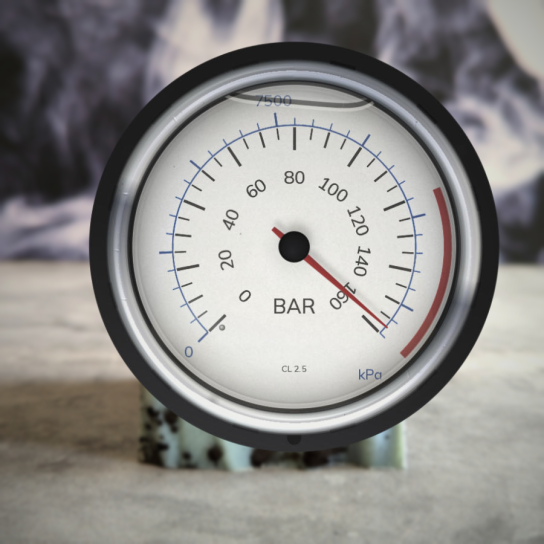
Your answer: {"value": 157.5, "unit": "bar"}
